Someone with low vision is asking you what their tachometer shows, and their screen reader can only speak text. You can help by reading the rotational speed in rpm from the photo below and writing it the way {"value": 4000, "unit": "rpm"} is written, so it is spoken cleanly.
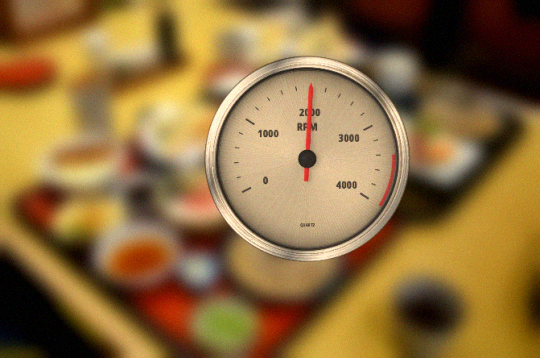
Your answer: {"value": 2000, "unit": "rpm"}
